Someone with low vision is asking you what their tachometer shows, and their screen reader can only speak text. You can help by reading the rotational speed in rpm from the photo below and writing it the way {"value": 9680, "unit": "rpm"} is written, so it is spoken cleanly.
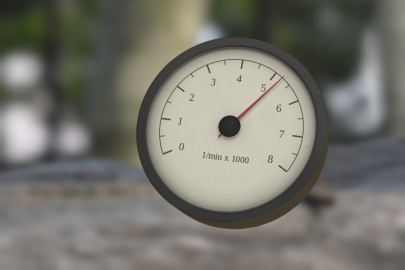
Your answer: {"value": 5250, "unit": "rpm"}
